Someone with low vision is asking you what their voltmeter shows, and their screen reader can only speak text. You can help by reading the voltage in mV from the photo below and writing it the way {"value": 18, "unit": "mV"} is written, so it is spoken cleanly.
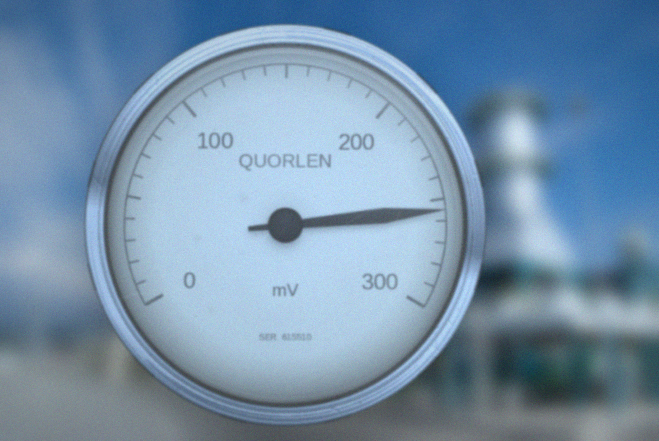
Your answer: {"value": 255, "unit": "mV"}
